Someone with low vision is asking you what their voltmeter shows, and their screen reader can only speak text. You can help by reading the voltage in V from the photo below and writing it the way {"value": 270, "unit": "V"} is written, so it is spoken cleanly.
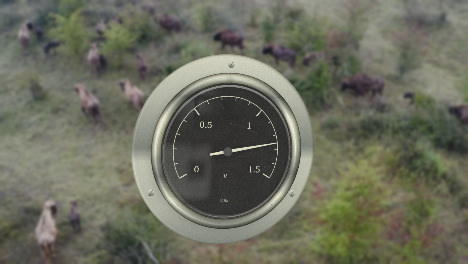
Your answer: {"value": 1.25, "unit": "V"}
